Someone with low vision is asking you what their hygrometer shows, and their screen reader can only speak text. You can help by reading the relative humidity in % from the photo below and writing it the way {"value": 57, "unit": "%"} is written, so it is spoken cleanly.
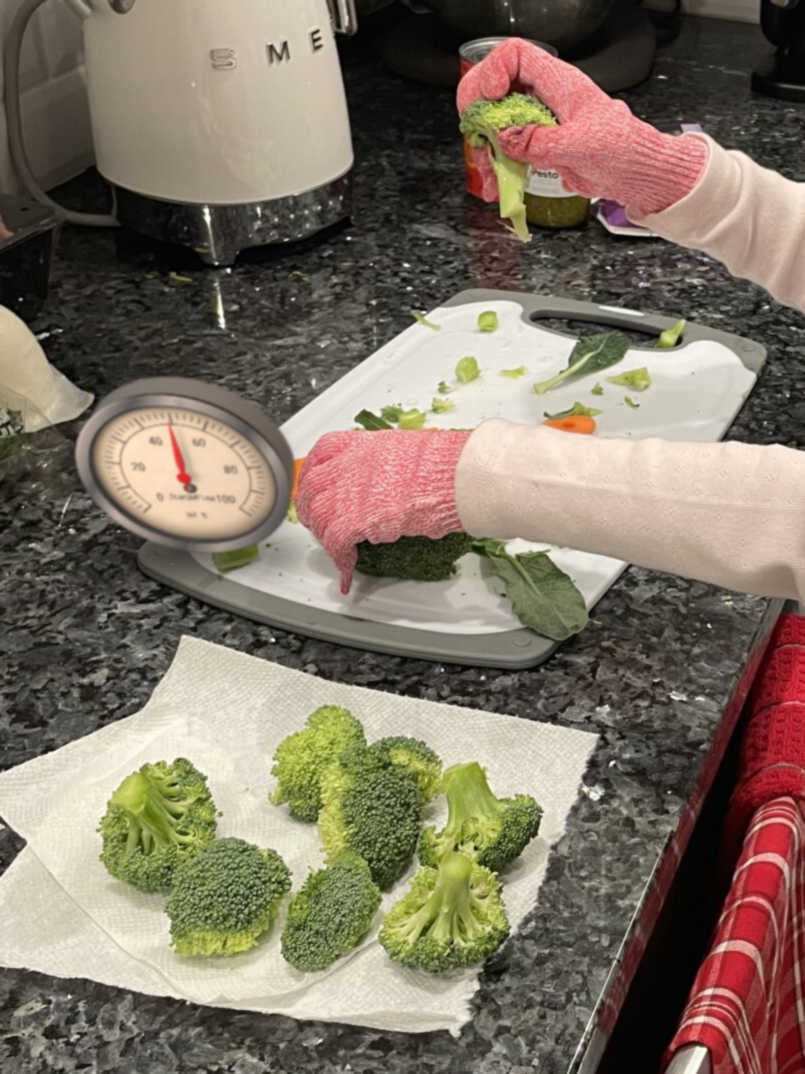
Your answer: {"value": 50, "unit": "%"}
